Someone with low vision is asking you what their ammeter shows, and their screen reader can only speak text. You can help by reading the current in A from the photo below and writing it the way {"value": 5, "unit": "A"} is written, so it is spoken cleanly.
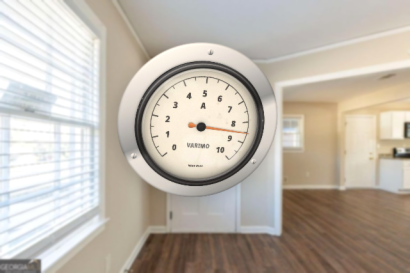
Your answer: {"value": 8.5, "unit": "A"}
